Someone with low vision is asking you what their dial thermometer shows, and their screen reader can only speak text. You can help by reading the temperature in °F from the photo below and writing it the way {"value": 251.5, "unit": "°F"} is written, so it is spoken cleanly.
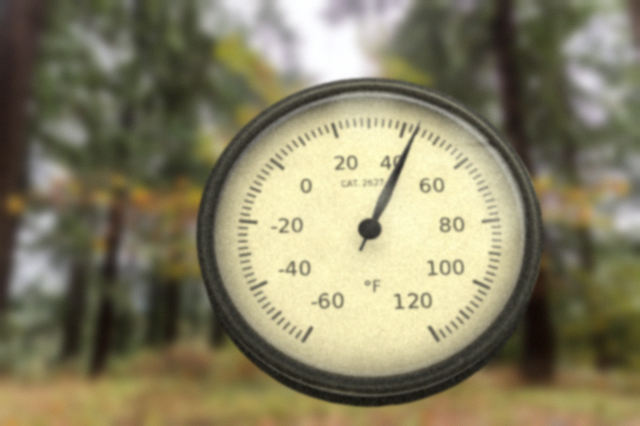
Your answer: {"value": 44, "unit": "°F"}
